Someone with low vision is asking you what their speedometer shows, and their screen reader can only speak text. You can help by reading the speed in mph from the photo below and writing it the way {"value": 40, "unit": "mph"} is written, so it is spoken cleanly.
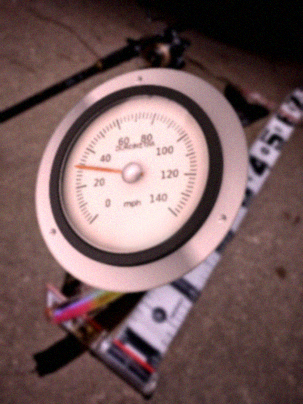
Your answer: {"value": 30, "unit": "mph"}
